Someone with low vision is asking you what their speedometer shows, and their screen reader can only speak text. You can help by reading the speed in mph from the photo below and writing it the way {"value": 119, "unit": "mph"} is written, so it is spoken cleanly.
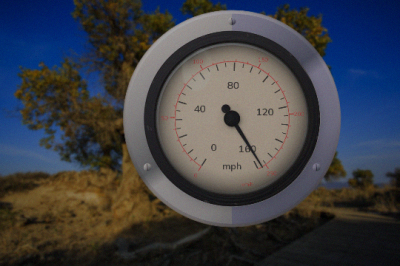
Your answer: {"value": 157.5, "unit": "mph"}
